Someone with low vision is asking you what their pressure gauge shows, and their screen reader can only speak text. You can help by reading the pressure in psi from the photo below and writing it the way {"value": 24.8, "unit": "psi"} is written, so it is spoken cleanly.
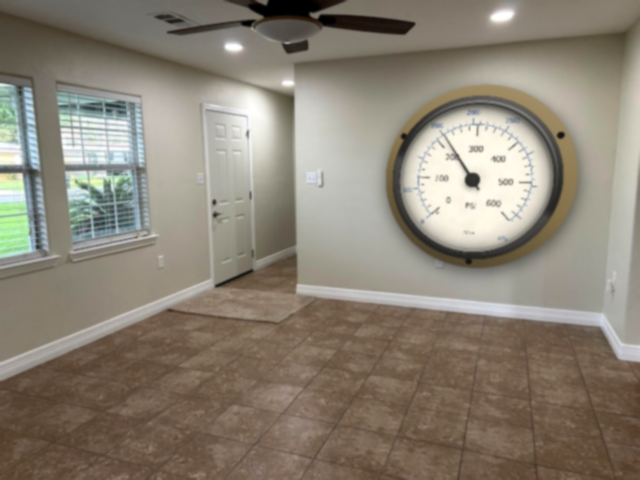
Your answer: {"value": 220, "unit": "psi"}
